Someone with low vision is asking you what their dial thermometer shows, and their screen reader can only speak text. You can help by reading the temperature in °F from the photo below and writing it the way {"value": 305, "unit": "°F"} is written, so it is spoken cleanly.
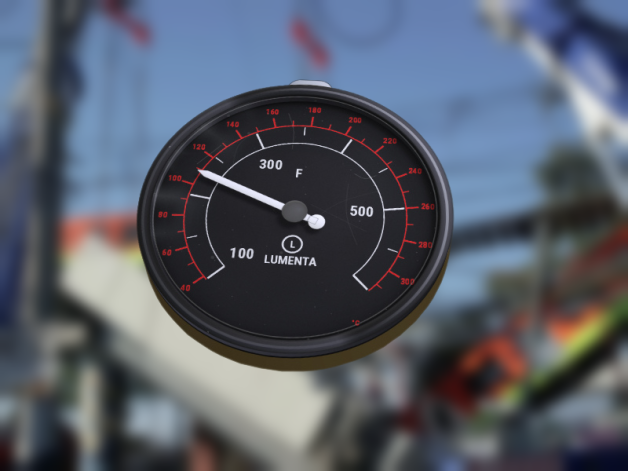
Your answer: {"value": 225, "unit": "°F"}
